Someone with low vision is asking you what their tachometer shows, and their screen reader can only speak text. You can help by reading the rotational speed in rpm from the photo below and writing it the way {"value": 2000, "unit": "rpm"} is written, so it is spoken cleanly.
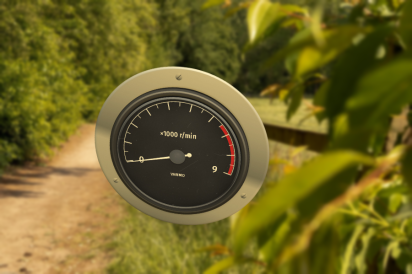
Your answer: {"value": 0, "unit": "rpm"}
